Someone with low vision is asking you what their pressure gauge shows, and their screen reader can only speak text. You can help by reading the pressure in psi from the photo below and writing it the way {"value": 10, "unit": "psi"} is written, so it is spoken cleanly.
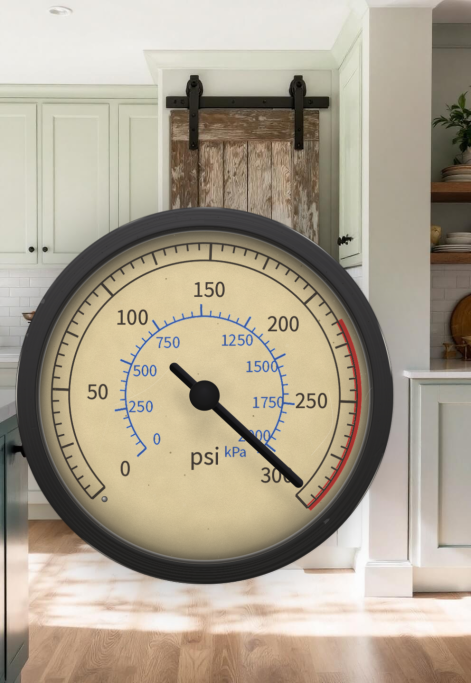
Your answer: {"value": 295, "unit": "psi"}
